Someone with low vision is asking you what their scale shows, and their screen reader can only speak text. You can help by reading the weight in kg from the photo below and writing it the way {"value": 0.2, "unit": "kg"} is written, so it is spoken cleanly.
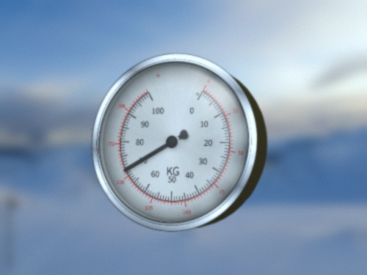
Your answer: {"value": 70, "unit": "kg"}
